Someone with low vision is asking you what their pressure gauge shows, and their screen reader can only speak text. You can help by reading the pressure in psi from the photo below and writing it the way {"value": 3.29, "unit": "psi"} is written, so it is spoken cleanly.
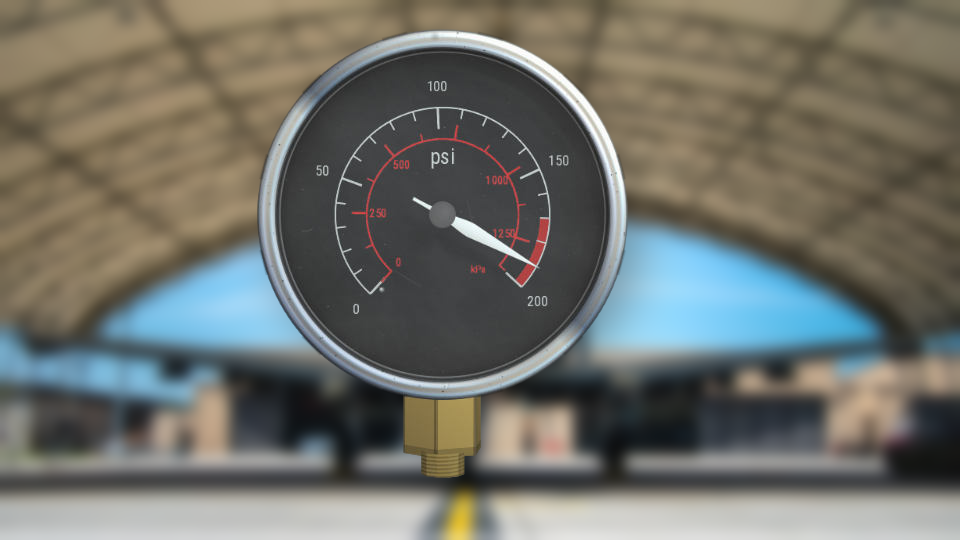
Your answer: {"value": 190, "unit": "psi"}
